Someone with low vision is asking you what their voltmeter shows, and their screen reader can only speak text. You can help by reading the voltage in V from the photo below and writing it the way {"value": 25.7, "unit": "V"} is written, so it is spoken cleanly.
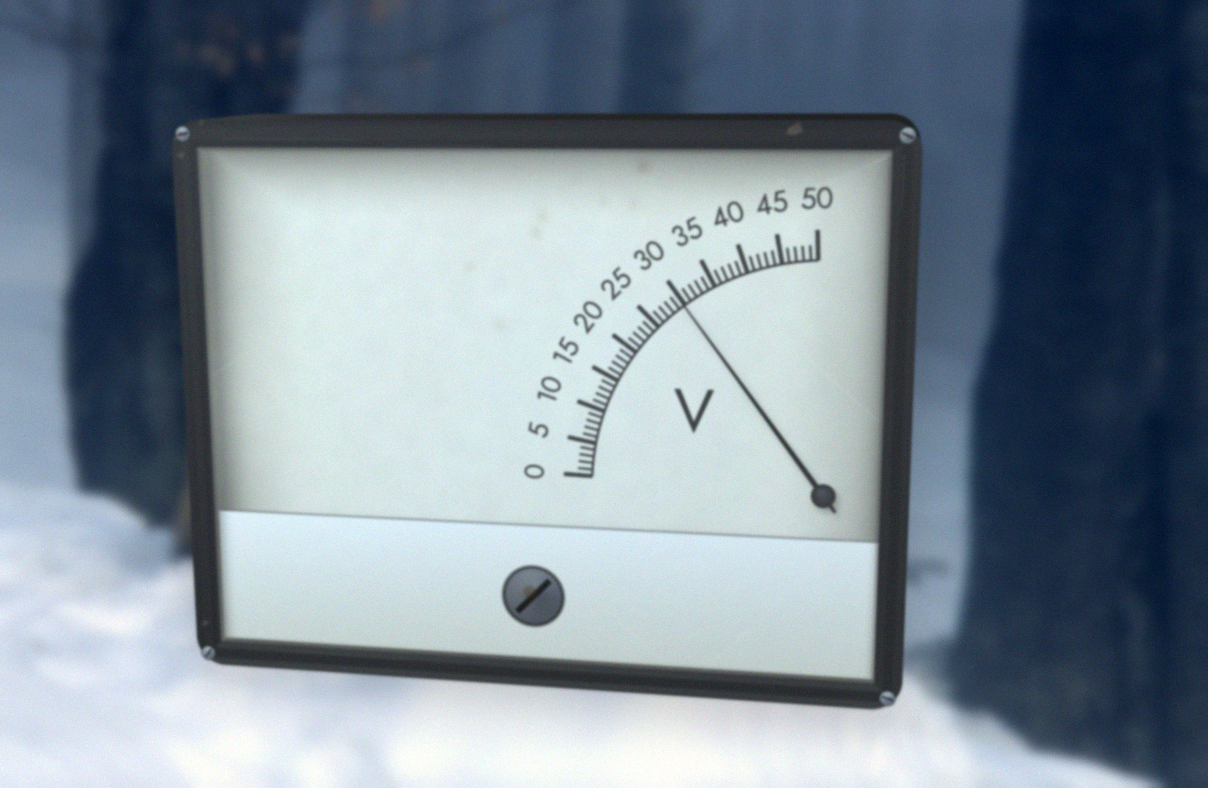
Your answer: {"value": 30, "unit": "V"}
